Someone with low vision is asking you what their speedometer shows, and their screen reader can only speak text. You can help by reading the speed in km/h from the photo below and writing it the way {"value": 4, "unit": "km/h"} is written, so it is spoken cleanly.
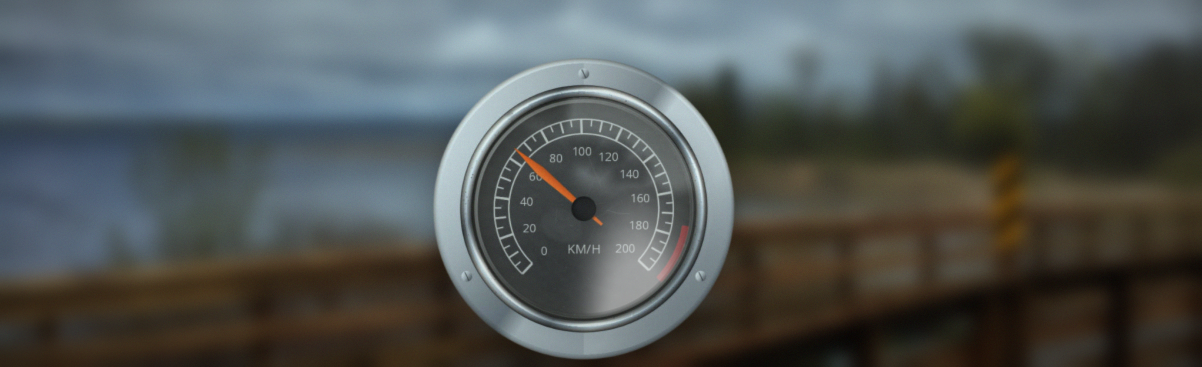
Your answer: {"value": 65, "unit": "km/h"}
